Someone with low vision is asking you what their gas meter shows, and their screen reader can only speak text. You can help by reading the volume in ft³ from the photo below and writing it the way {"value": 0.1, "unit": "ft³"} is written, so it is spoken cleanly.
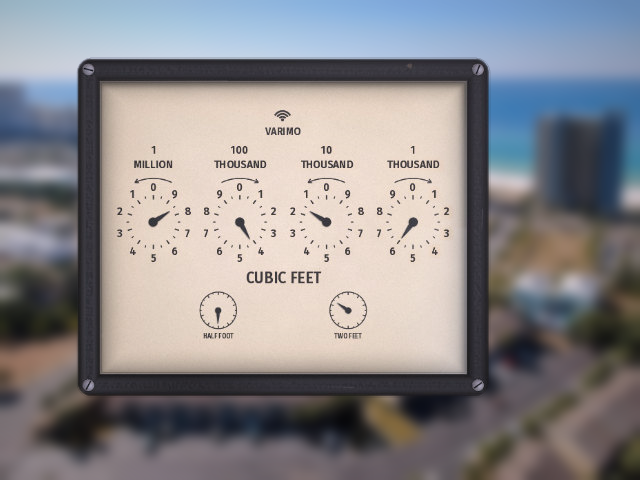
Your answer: {"value": 841600, "unit": "ft³"}
